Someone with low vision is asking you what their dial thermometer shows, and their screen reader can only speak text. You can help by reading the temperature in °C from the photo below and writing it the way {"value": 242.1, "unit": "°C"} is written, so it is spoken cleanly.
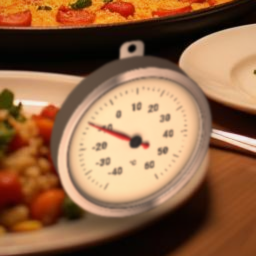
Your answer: {"value": -10, "unit": "°C"}
